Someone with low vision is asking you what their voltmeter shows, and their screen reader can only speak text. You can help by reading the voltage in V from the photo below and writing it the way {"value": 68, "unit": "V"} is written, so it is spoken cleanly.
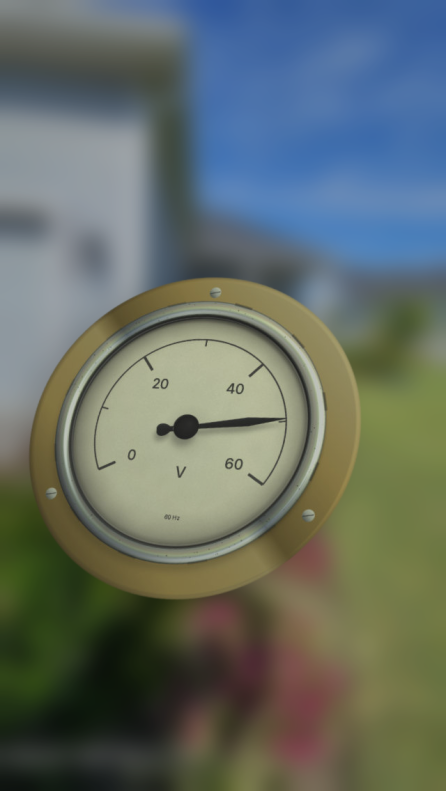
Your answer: {"value": 50, "unit": "V"}
